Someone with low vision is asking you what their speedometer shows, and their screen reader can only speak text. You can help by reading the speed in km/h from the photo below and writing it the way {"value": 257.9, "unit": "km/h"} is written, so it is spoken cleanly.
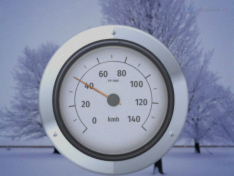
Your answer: {"value": 40, "unit": "km/h"}
